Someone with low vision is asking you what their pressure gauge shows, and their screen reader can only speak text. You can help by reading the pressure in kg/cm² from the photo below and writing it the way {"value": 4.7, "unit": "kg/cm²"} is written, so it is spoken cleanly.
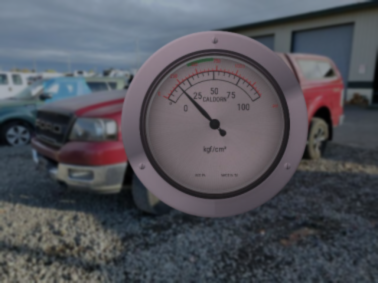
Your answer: {"value": 15, "unit": "kg/cm²"}
